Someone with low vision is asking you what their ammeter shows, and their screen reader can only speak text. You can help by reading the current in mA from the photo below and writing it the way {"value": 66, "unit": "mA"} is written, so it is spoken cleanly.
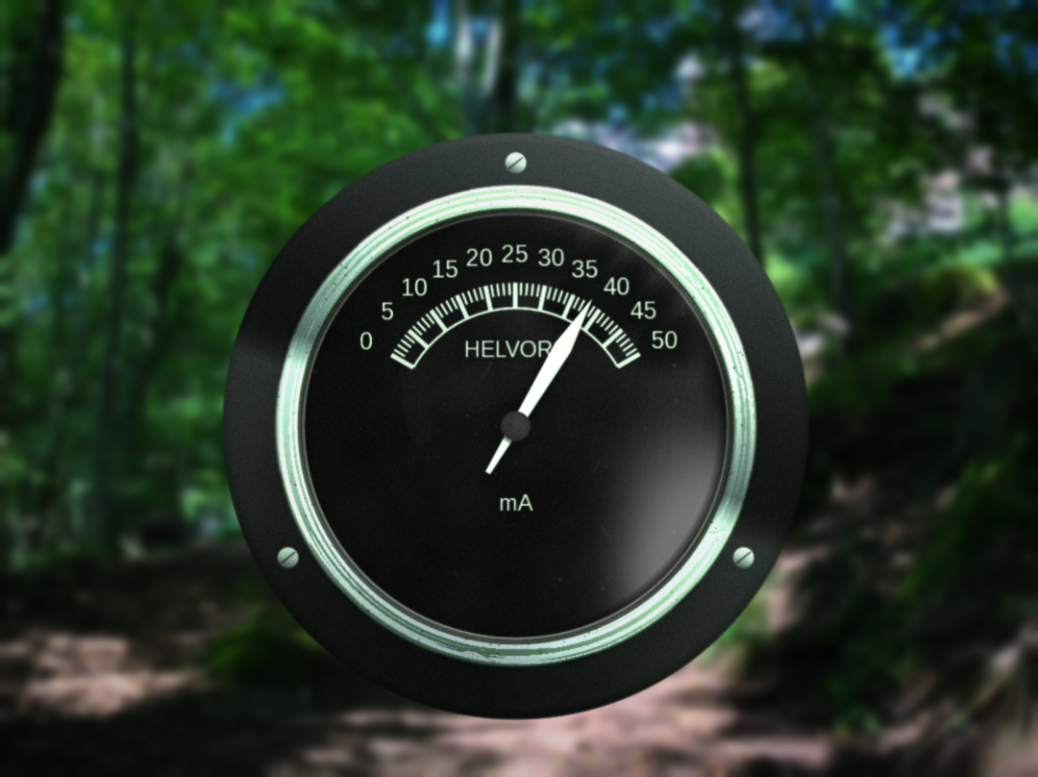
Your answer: {"value": 38, "unit": "mA"}
